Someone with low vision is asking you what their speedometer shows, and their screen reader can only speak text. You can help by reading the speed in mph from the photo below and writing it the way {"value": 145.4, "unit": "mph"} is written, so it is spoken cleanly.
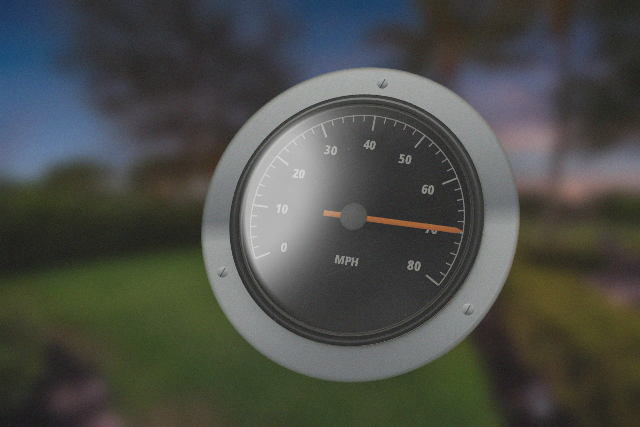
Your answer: {"value": 70, "unit": "mph"}
